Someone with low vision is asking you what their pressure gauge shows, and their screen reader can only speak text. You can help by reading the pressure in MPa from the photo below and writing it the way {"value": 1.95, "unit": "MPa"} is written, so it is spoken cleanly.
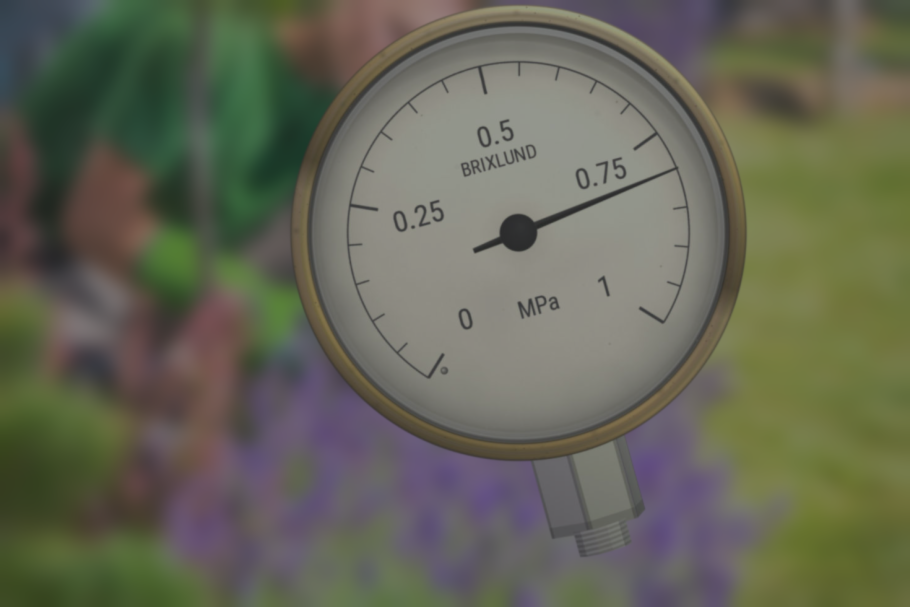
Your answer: {"value": 0.8, "unit": "MPa"}
